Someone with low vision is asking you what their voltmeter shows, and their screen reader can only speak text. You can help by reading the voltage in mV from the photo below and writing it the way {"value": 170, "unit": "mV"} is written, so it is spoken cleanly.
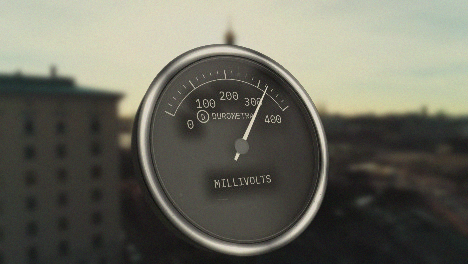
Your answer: {"value": 320, "unit": "mV"}
